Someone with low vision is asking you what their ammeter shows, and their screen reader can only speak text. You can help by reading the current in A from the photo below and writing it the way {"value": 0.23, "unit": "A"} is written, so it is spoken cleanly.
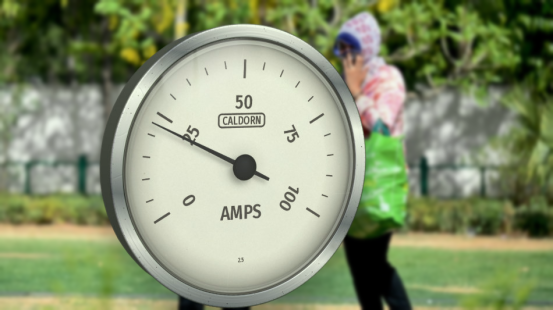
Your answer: {"value": 22.5, "unit": "A"}
